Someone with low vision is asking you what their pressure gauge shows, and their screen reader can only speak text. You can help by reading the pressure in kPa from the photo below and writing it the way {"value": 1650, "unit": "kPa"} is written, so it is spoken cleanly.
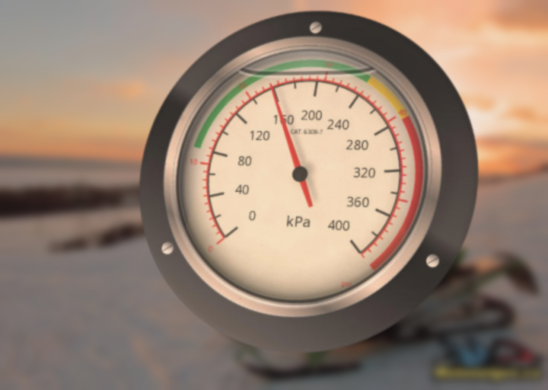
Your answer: {"value": 160, "unit": "kPa"}
